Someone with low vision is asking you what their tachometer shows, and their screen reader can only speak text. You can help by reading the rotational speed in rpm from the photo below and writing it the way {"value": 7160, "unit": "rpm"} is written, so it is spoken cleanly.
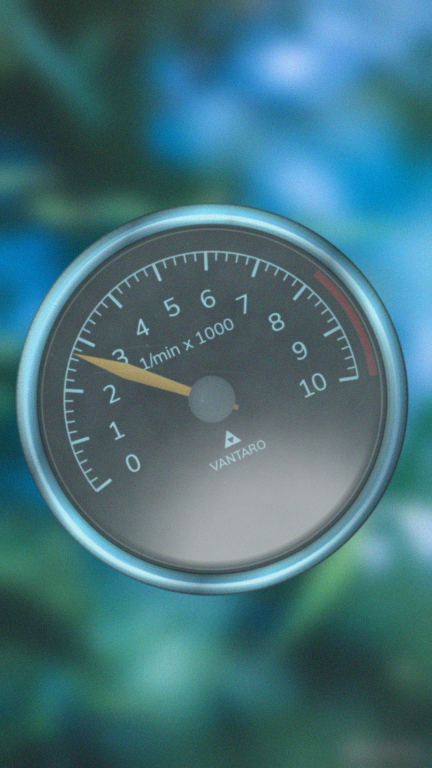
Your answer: {"value": 2700, "unit": "rpm"}
